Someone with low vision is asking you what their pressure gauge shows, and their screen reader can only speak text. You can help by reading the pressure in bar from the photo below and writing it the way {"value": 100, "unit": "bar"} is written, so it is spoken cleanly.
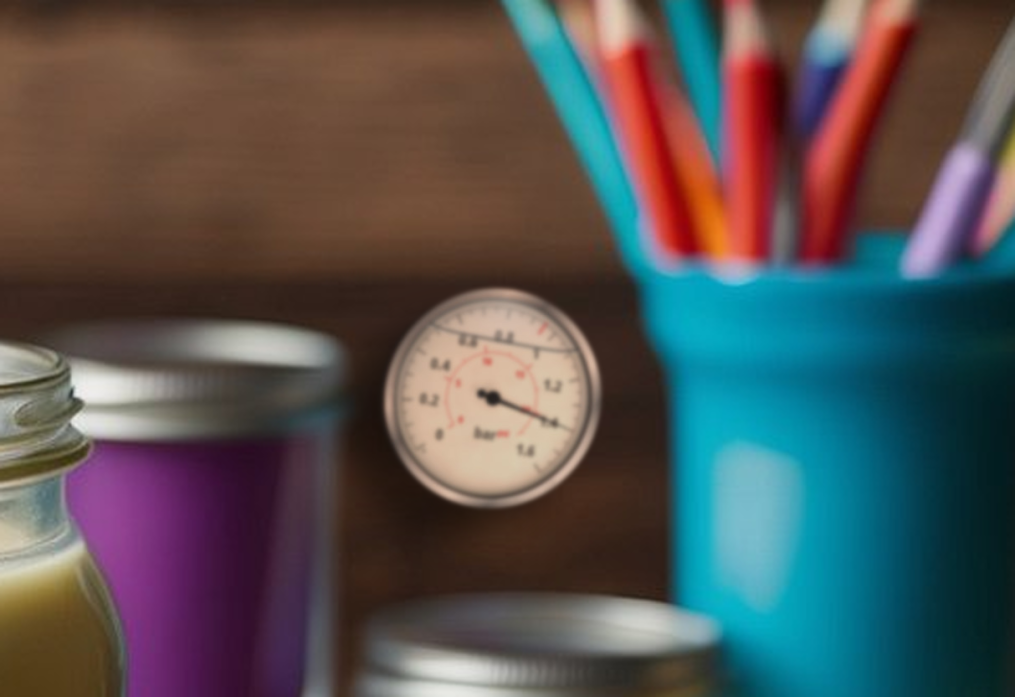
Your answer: {"value": 1.4, "unit": "bar"}
